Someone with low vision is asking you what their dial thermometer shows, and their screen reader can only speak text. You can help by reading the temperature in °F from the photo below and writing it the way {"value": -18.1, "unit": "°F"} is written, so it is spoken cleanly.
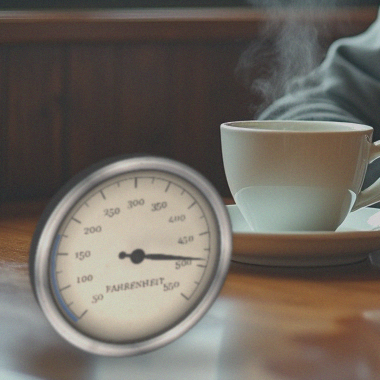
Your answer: {"value": 487.5, "unit": "°F"}
